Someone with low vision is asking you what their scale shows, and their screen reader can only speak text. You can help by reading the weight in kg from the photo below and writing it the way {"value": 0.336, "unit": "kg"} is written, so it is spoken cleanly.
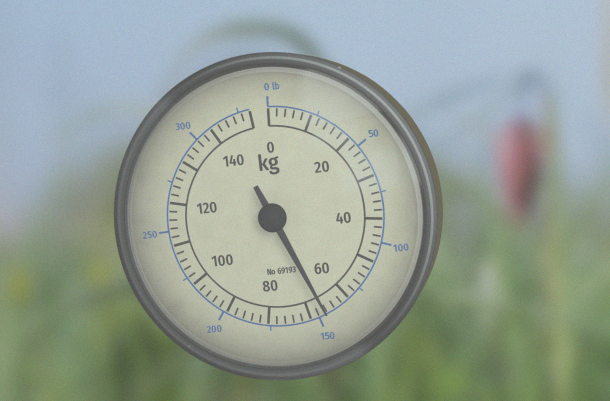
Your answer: {"value": 66, "unit": "kg"}
